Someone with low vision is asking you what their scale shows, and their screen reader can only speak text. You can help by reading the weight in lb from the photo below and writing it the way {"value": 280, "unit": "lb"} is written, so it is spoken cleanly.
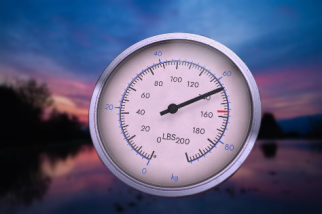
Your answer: {"value": 140, "unit": "lb"}
